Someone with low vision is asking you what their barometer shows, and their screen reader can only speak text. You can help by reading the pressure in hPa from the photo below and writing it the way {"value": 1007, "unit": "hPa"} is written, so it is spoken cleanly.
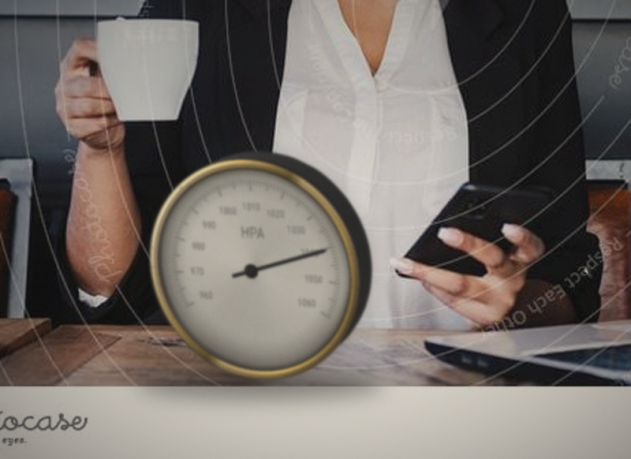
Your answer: {"value": 1040, "unit": "hPa"}
